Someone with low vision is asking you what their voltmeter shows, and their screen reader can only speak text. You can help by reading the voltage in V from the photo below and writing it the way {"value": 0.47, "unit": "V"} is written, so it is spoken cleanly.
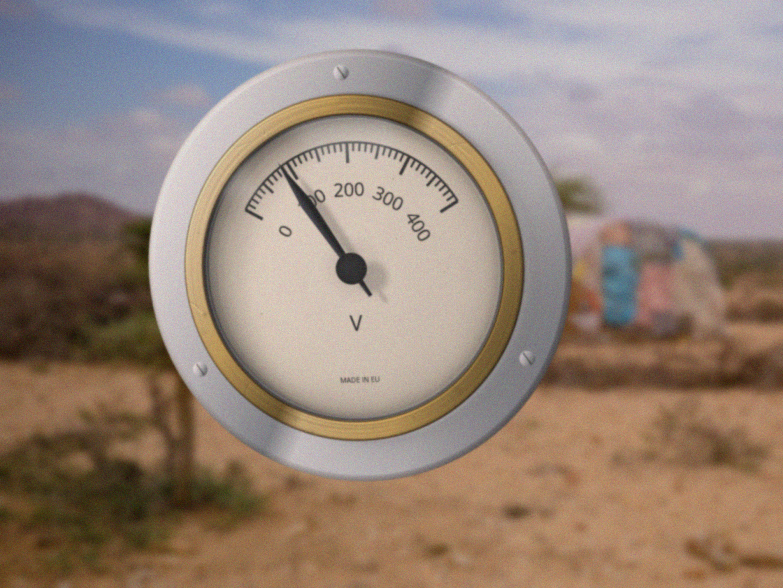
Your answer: {"value": 90, "unit": "V"}
